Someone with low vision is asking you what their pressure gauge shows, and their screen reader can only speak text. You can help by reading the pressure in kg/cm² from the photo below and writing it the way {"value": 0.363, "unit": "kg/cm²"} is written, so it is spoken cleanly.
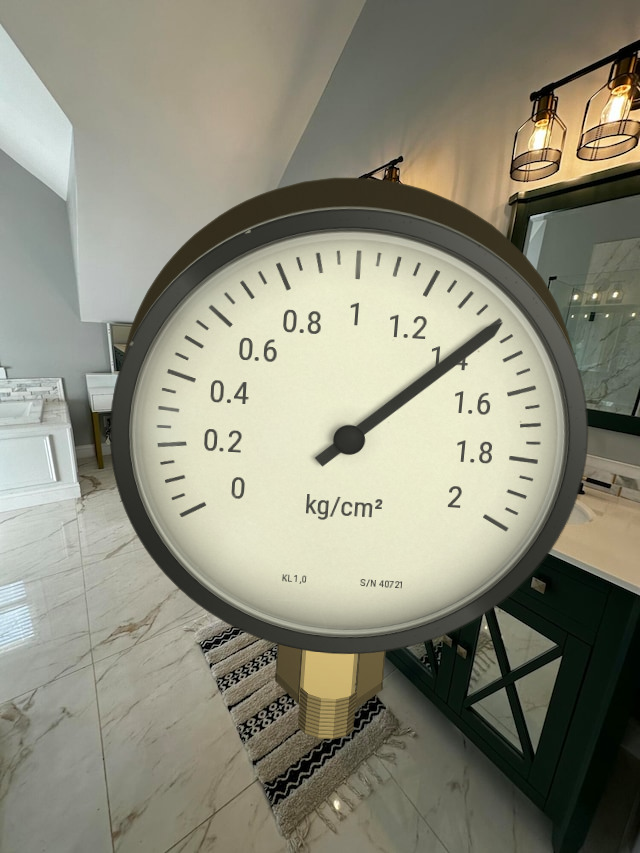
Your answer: {"value": 1.4, "unit": "kg/cm²"}
